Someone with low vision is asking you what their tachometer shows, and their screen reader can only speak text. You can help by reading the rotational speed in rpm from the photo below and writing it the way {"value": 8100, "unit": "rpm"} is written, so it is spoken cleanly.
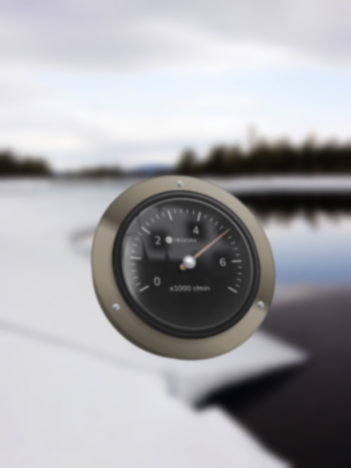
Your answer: {"value": 5000, "unit": "rpm"}
